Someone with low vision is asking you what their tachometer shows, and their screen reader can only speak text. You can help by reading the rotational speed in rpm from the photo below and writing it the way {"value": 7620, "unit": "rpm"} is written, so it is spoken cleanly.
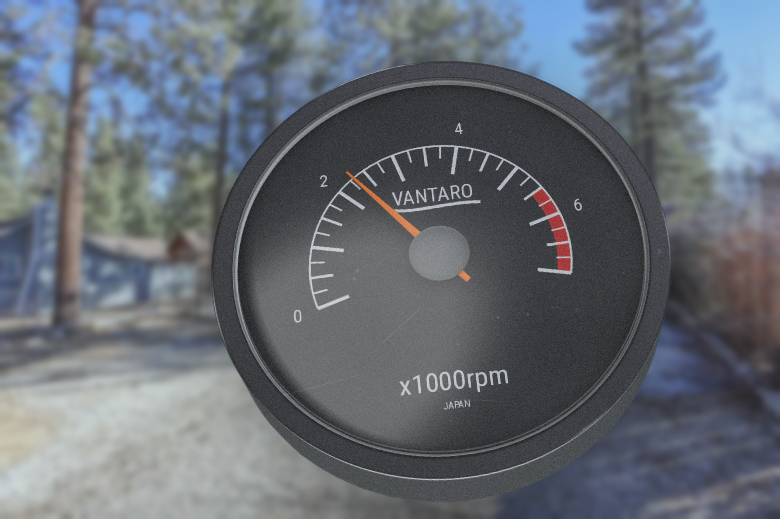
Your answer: {"value": 2250, "unit": "rpm"}
